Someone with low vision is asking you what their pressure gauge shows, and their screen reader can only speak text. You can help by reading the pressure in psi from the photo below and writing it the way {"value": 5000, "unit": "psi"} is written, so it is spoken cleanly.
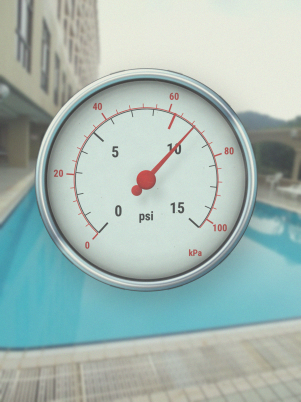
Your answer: {"value": 10, "unit": "psi"}
